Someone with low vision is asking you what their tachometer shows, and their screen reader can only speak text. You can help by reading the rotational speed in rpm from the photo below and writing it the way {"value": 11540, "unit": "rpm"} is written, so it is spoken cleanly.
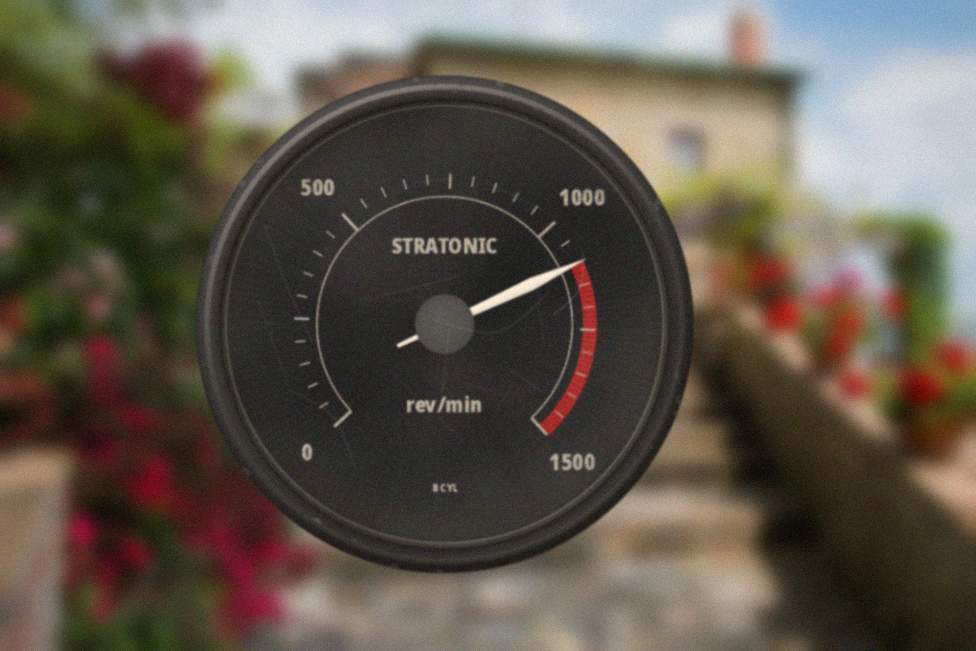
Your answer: {"value": 1100, "unit": "rpm"}
